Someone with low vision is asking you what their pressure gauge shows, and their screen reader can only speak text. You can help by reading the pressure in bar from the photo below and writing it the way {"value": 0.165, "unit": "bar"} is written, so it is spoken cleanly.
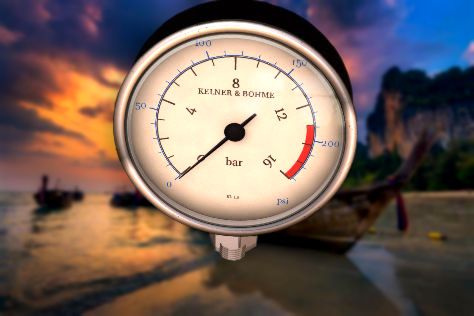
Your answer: {"value": 0, "unit": "bar"}
